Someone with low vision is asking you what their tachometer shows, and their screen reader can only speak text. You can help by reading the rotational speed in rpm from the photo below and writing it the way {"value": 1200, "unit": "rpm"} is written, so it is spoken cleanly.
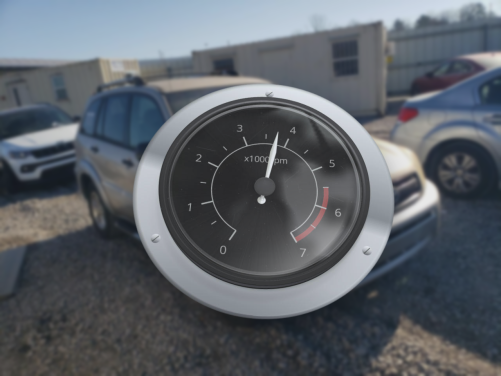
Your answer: {"value": 3750, "unit": "rpm"}
